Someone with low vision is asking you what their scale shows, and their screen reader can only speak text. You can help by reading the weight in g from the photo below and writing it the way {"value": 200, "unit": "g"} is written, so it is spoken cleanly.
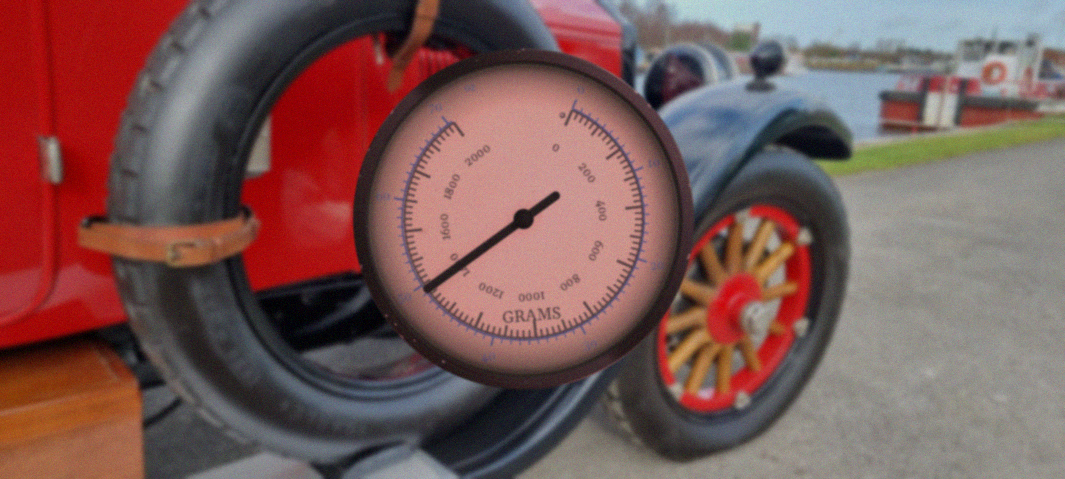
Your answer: {"value": 1400, "unit": "g"}
